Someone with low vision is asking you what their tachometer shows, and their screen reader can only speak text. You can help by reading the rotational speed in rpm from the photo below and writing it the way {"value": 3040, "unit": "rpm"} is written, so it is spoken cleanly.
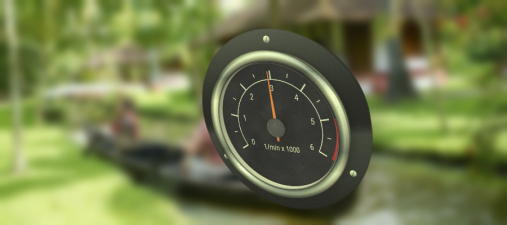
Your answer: {"value": 3000, "unit": "rpm"}
